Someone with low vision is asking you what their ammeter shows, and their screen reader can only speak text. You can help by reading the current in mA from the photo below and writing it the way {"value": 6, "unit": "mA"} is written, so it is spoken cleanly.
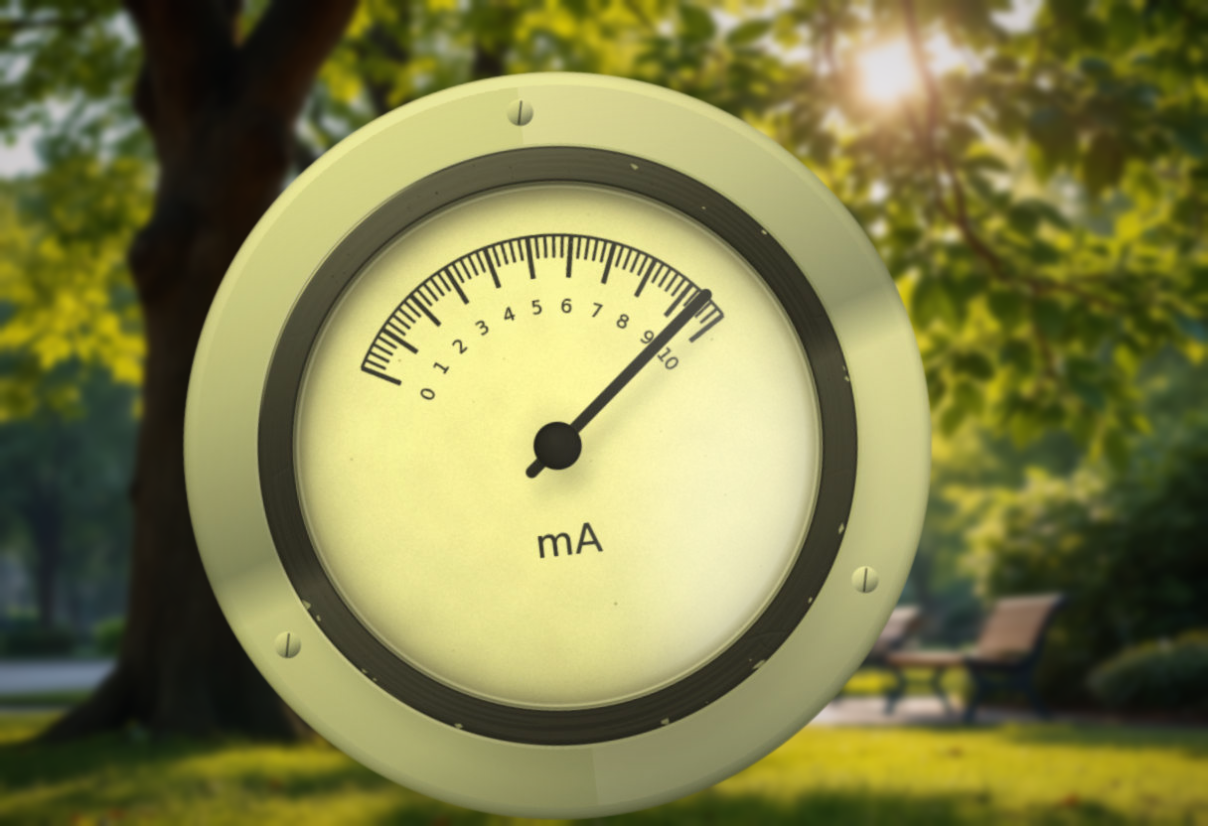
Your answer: {"value": 9.4, "unit": "mA"}
